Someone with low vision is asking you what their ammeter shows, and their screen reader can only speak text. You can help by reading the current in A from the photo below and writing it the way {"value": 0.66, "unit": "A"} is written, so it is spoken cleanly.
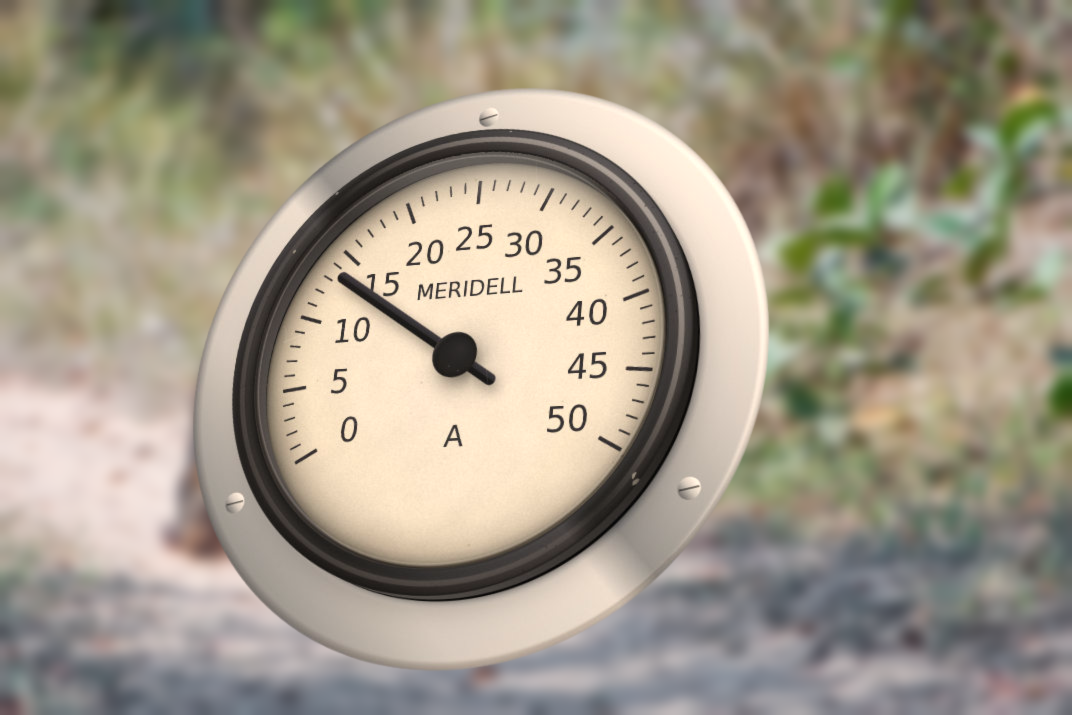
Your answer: {"value": 13.5, "unit": "A"}
